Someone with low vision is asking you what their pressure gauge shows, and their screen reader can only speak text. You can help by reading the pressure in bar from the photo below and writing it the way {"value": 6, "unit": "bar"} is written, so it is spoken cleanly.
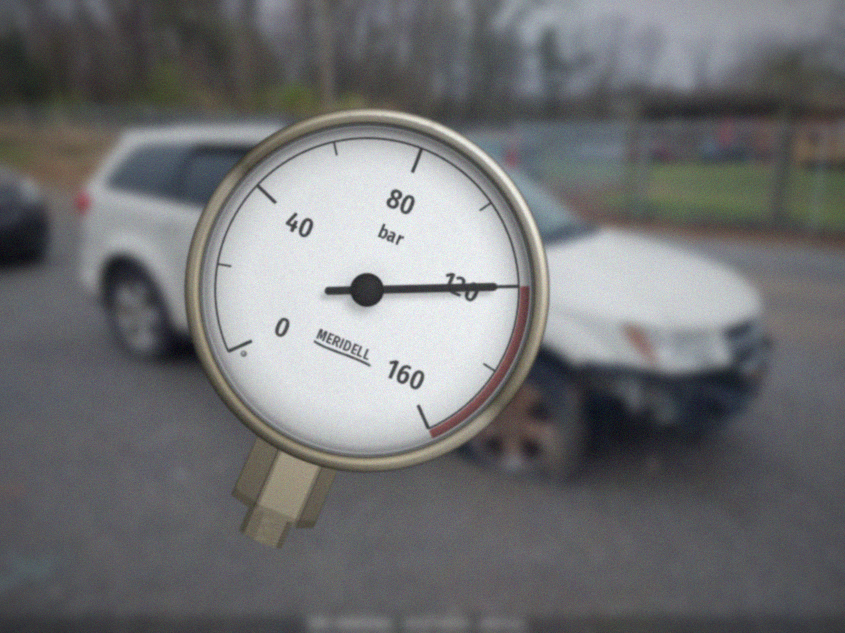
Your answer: {"value": 120, "unit": "bar"}
